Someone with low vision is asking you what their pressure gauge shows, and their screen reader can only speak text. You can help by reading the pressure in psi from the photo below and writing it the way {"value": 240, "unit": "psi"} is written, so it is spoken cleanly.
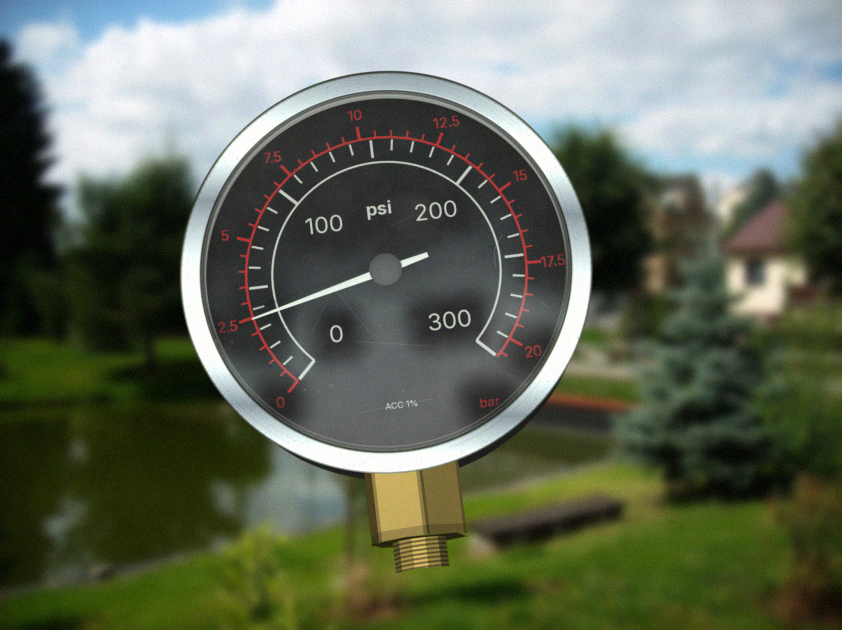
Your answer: {"value": 35, "unit": "psi"}
